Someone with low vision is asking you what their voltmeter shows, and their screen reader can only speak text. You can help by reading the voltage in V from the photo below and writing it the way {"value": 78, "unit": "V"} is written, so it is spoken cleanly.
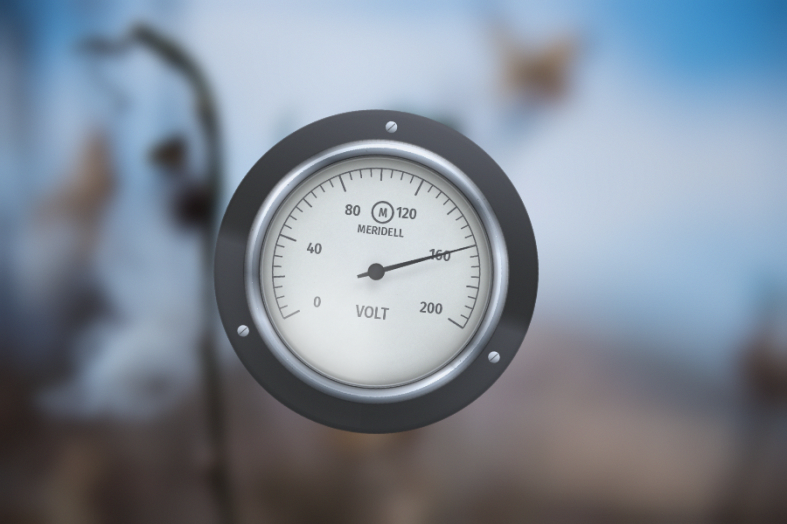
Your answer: {"value": 160, "unit": "V"}
